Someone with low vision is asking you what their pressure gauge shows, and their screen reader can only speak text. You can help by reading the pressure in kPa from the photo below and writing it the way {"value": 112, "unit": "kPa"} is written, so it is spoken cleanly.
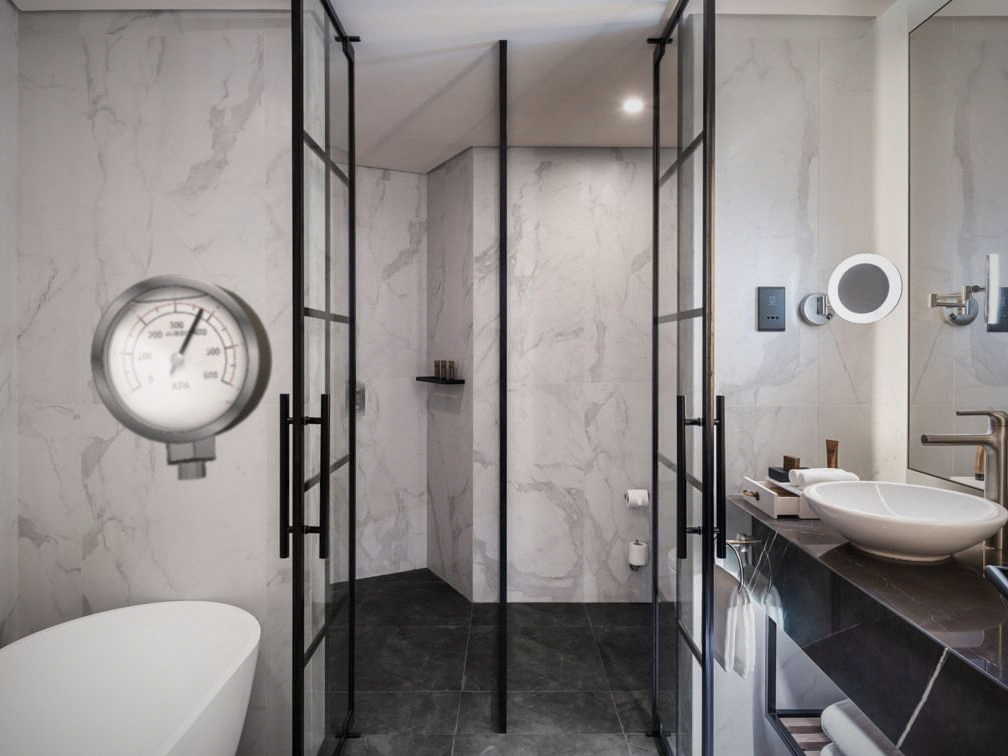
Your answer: {"value": 375, "unit": "kPa"}
